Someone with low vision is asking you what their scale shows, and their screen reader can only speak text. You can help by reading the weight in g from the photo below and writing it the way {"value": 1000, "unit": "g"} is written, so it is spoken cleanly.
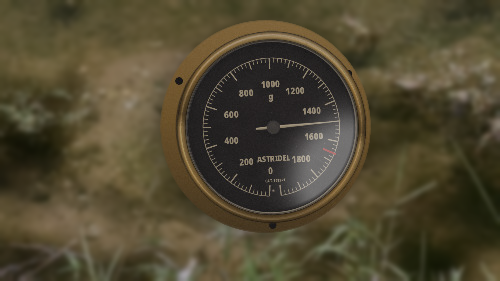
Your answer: {"value": 1500, "unit": "g"}
